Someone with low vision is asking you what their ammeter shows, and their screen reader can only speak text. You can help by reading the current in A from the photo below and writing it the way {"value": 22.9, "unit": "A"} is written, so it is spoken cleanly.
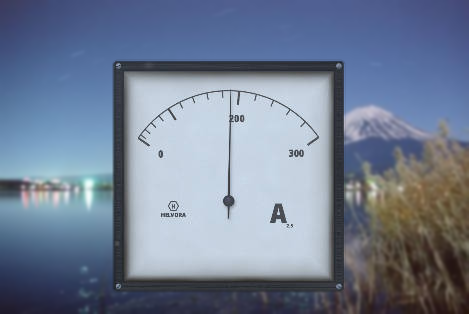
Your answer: {"value": 190, "unit": "A"}
